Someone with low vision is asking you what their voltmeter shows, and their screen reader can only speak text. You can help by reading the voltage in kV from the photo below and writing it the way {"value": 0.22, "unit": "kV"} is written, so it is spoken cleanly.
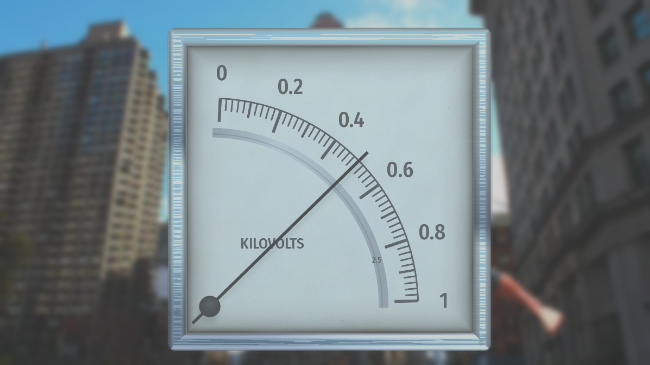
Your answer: {"value": 0.5, "unit": "kV"}
